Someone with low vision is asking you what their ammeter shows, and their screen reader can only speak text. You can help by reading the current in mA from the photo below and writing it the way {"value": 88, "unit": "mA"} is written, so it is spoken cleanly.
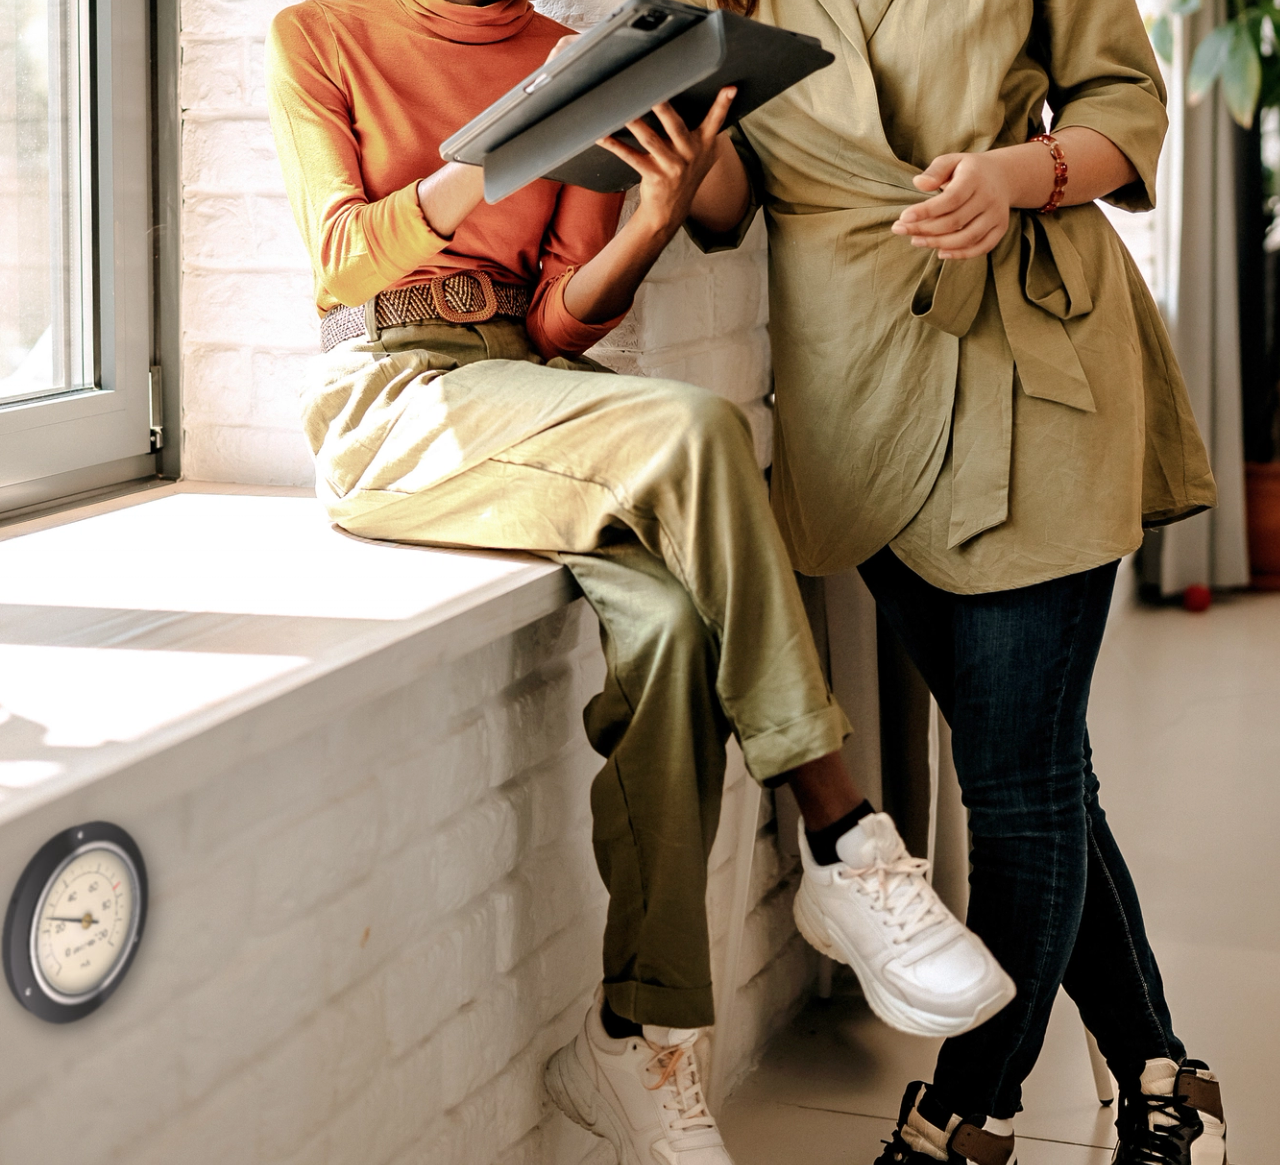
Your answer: {"value": 25, "unit": "mA"}
